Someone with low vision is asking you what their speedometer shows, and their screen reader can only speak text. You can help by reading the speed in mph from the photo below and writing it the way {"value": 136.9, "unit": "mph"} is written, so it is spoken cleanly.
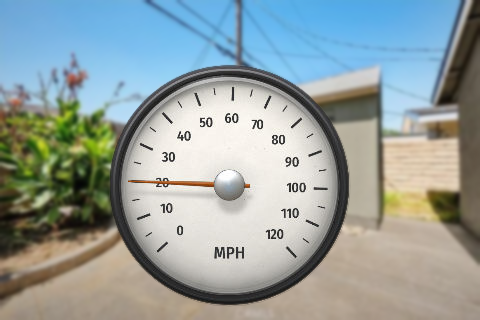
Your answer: {"value": 20, "unit": "mph"}
